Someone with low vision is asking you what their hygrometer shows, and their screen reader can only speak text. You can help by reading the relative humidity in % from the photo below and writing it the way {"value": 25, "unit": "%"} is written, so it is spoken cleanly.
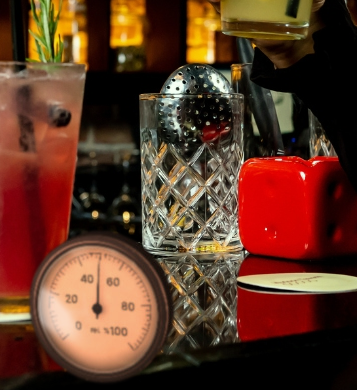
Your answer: {"value": 50, "unit": "%"}
